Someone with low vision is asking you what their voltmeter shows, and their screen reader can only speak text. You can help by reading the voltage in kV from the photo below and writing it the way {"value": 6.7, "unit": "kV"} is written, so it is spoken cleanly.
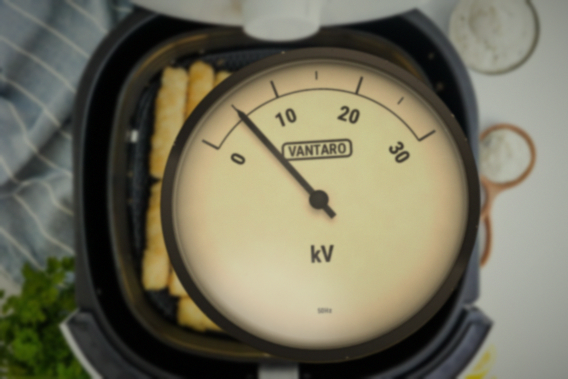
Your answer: {"value": 5, "unit": "kV"}
